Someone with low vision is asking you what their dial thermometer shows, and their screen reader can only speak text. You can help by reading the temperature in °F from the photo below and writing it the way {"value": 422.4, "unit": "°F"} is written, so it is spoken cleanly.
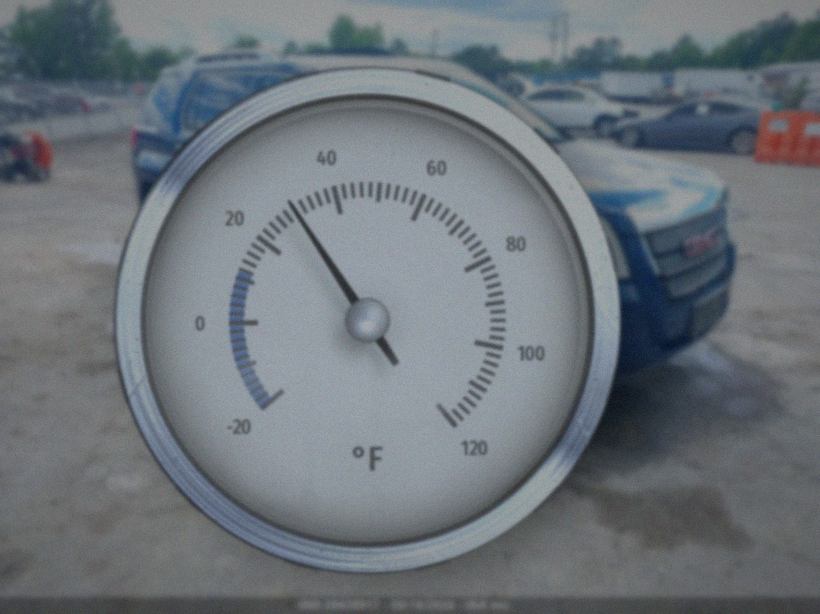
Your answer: {"value": 30, "unit": "°F"}
